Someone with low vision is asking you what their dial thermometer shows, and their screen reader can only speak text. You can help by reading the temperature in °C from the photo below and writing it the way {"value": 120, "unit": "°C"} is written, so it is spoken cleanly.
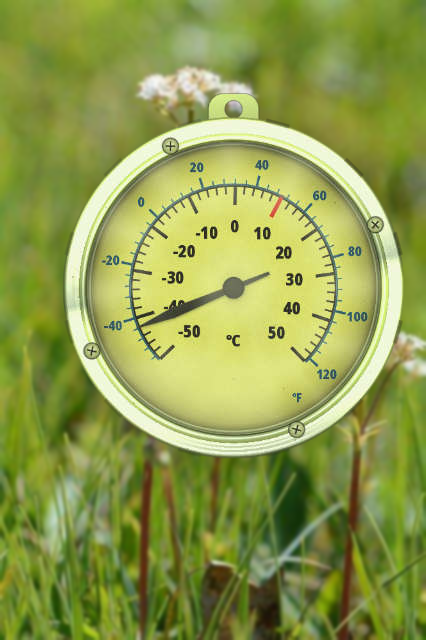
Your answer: {"value": -42, "unit": "°C"}
